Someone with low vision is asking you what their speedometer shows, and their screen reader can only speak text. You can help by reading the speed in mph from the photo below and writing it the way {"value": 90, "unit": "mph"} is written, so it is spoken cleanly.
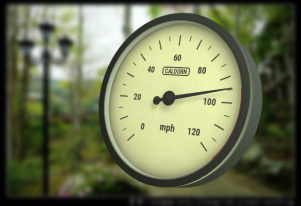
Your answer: {"value": 95, "unit": "mph"}
